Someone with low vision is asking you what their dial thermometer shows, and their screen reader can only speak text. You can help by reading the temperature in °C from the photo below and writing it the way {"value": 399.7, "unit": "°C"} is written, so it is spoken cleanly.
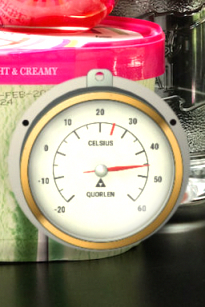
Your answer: {"value": 45, "unit": "°C"}
